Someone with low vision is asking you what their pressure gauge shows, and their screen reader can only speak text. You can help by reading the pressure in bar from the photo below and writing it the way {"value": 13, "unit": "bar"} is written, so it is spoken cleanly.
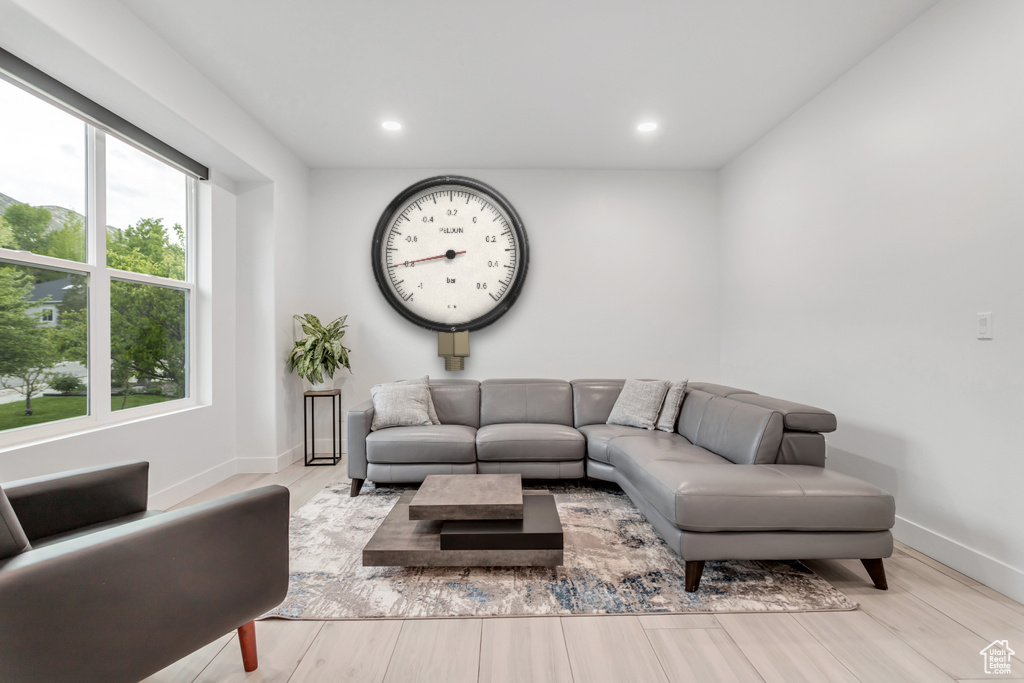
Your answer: {"value": -0.8, "unit": "bar"}
